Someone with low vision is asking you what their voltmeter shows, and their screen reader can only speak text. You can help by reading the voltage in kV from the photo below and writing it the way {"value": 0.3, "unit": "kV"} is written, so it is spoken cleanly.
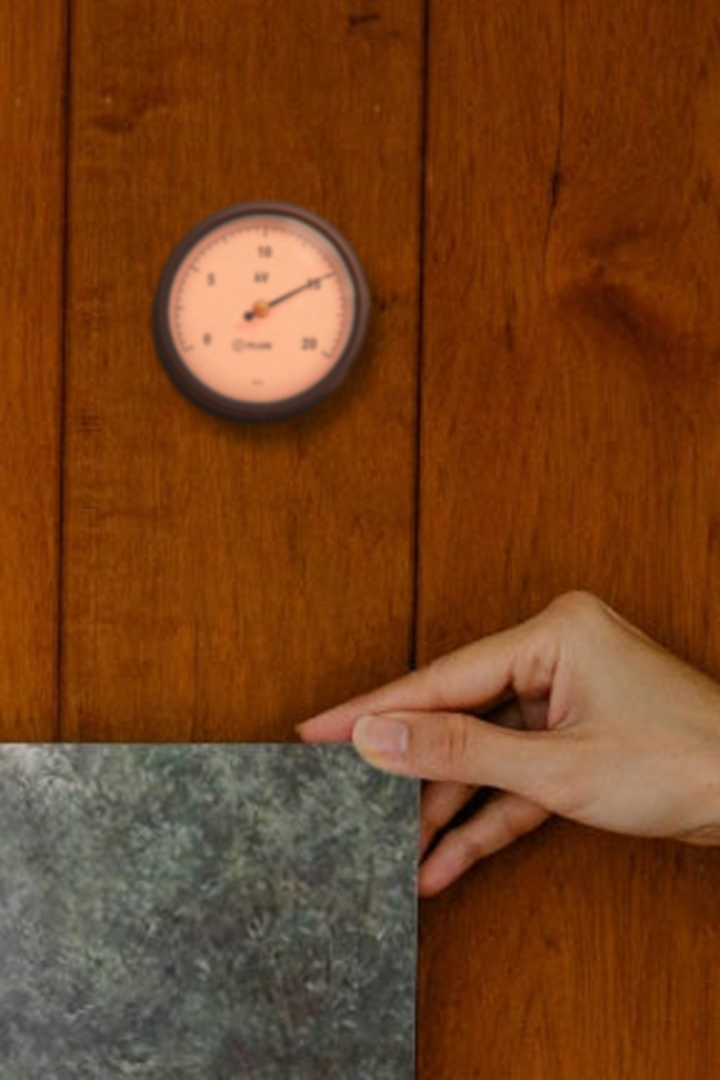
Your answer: {"value": 15, "unit": "kV"}
